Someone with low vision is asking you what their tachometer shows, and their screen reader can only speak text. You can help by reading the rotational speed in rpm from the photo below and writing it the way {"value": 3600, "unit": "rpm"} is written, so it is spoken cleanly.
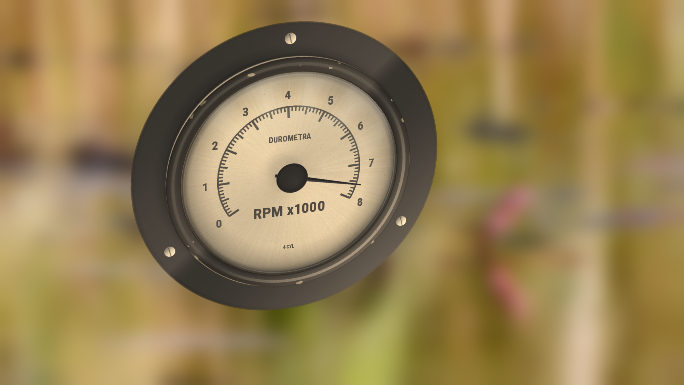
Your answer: {"value": 7500, "unit": "rpm"}
